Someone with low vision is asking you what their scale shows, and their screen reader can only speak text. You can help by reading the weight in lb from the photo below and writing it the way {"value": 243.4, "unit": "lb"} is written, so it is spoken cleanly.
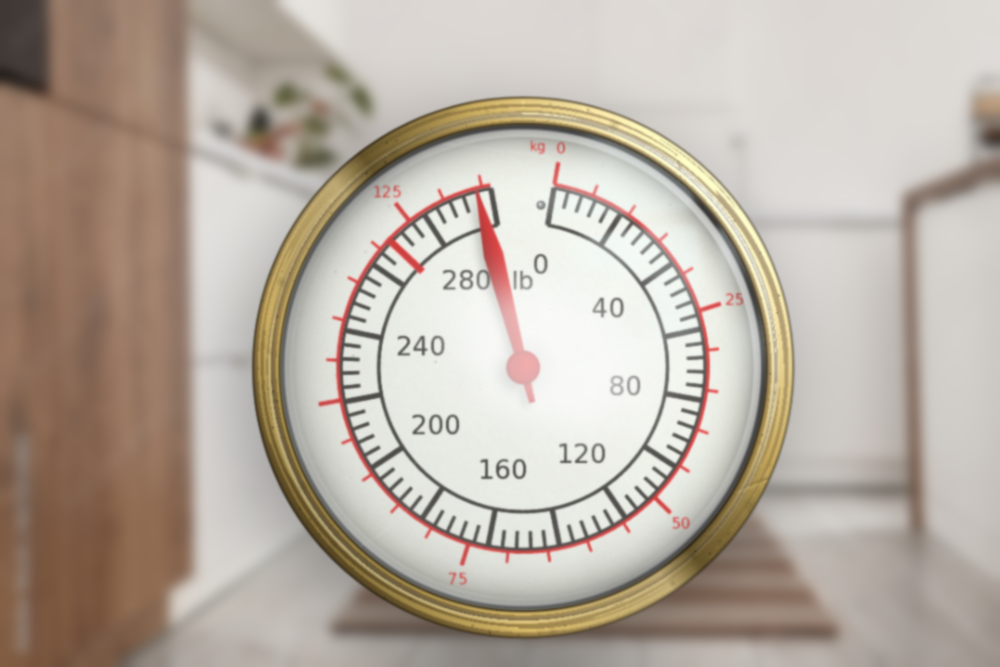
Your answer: {"value": 296, "unit": "lb"}
